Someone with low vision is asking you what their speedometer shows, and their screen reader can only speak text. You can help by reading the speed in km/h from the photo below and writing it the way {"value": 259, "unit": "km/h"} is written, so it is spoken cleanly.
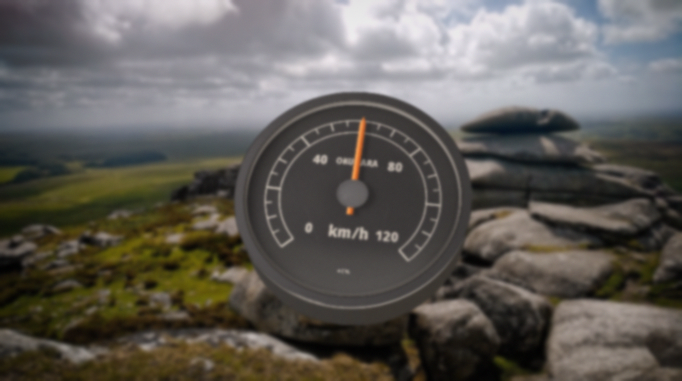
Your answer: {"value": 60, "unit": "km/h"}
